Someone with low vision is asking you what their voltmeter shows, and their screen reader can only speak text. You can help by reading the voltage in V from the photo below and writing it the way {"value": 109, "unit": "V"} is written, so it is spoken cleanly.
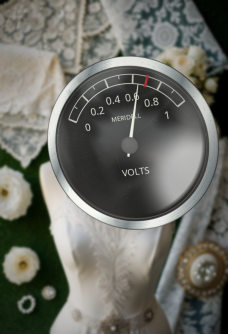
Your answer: {"value": 0.65, "unit": "V"}
